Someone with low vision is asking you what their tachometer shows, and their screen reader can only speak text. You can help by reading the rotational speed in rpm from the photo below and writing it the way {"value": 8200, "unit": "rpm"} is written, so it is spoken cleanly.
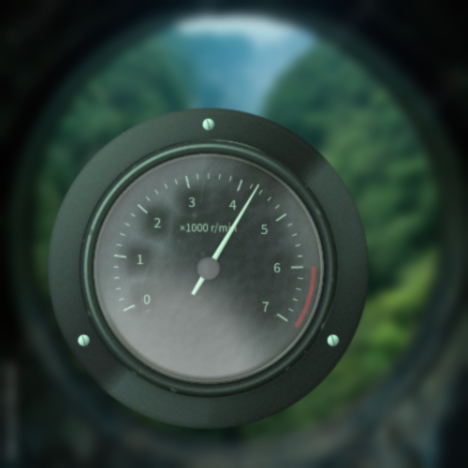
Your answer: {"value": 4300, "unit": "rpm"}
